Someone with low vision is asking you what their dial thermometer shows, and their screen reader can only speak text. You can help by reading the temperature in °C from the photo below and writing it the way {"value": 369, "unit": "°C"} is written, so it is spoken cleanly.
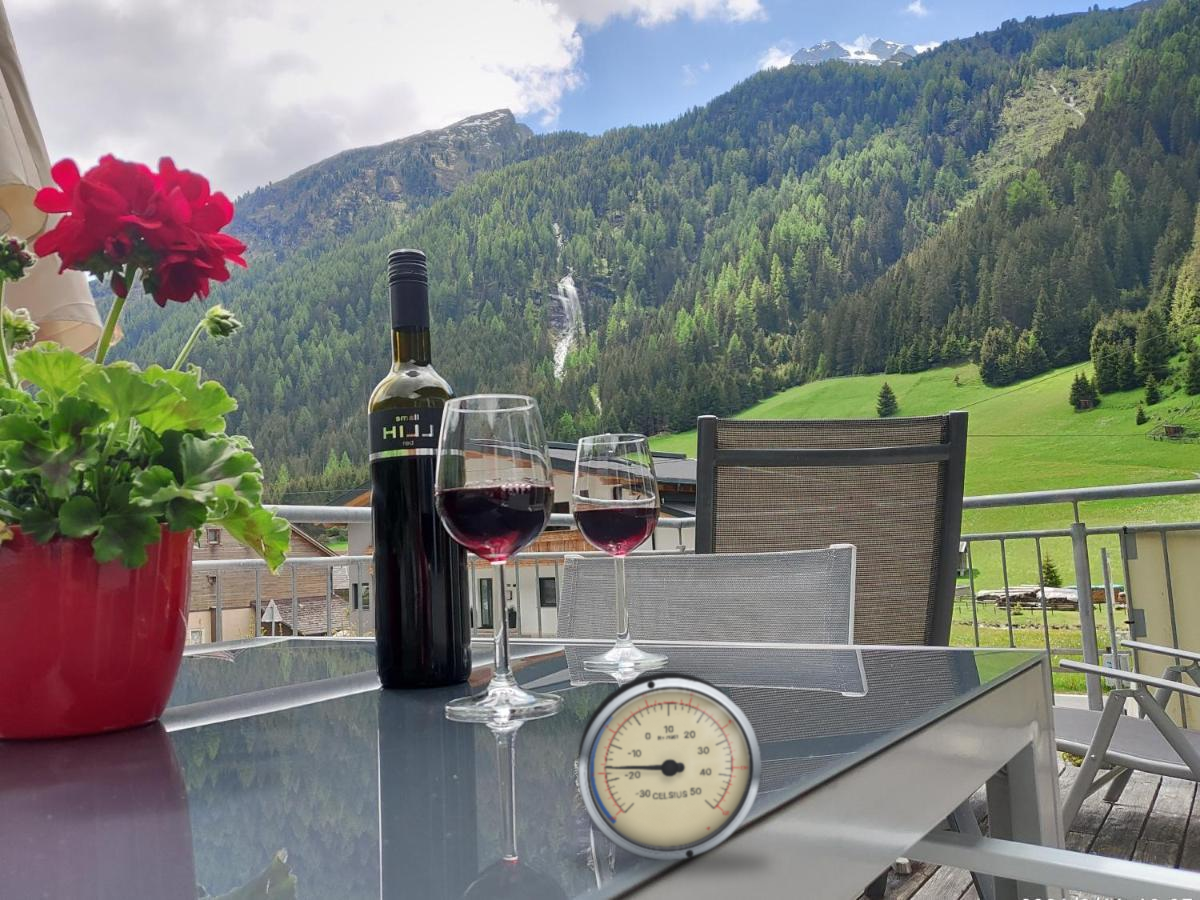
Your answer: {"value": -16, "unit": "°C"}
